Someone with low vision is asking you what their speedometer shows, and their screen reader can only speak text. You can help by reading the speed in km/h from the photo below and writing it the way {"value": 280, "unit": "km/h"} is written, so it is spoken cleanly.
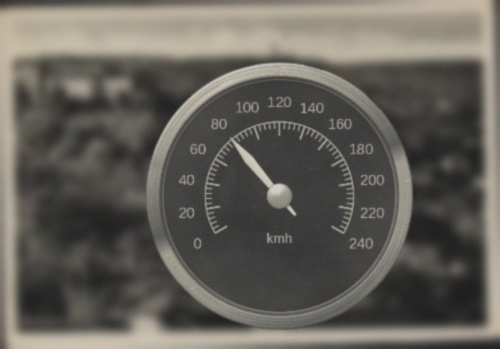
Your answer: {"value": 80, "unit": "km/h"}
